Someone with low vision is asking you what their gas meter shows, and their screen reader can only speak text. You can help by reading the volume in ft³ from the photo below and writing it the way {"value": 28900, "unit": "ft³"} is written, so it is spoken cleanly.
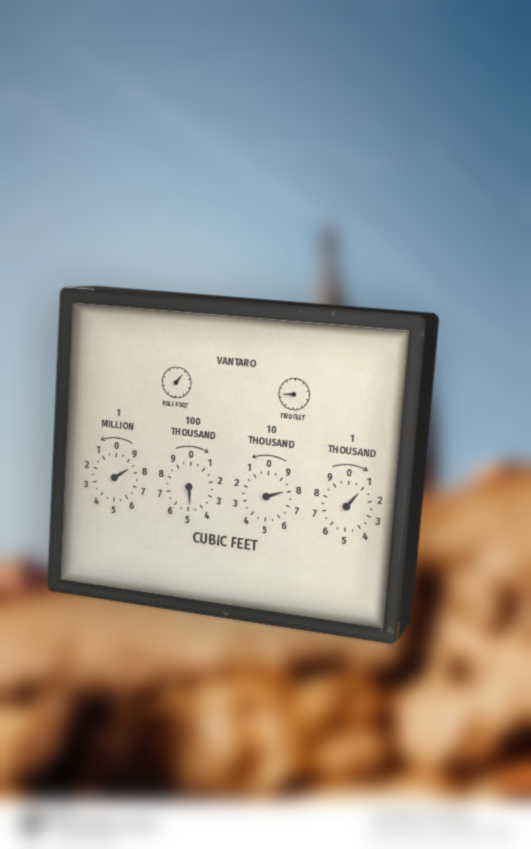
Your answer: {"value": 848100, "unit": "ft³"}
